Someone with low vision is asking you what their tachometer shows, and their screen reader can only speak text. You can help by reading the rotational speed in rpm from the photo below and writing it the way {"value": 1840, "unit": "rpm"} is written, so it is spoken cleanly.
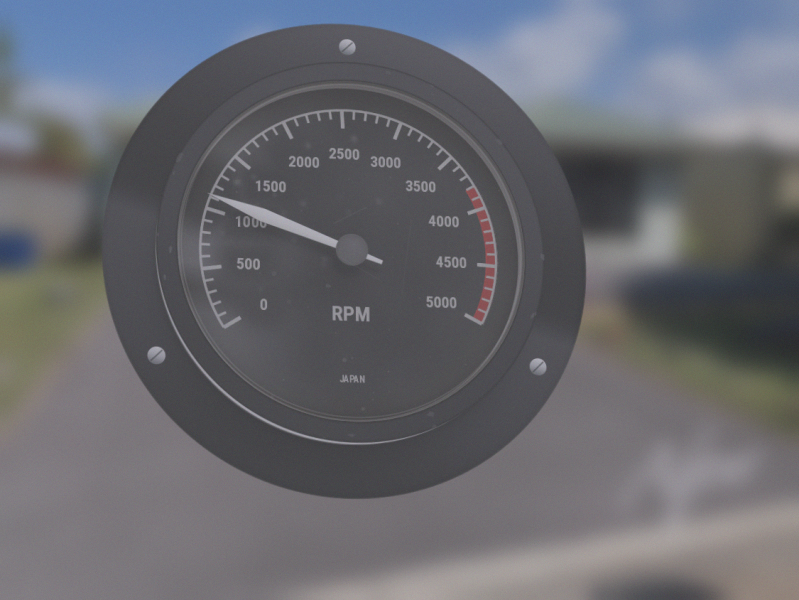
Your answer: {"value": 1100, "unit": "rpm"}
